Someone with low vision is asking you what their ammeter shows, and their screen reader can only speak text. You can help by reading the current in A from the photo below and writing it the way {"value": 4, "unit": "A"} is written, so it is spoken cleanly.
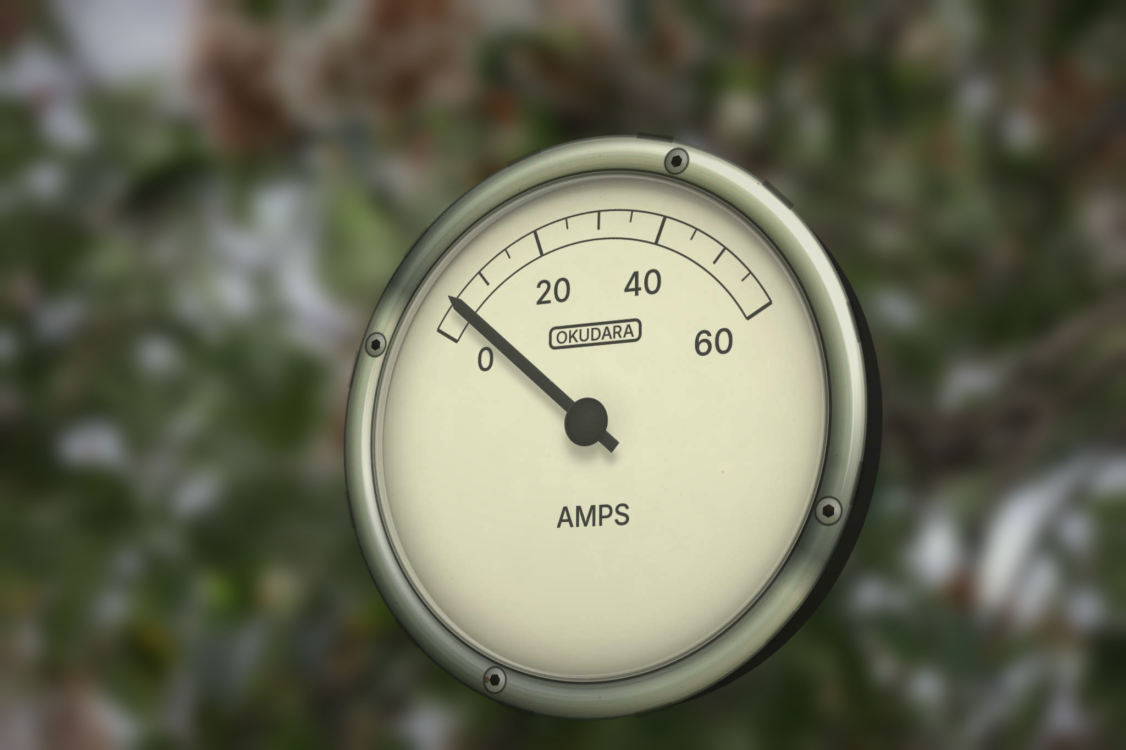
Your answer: {"value": 5, "unit": "A"}
